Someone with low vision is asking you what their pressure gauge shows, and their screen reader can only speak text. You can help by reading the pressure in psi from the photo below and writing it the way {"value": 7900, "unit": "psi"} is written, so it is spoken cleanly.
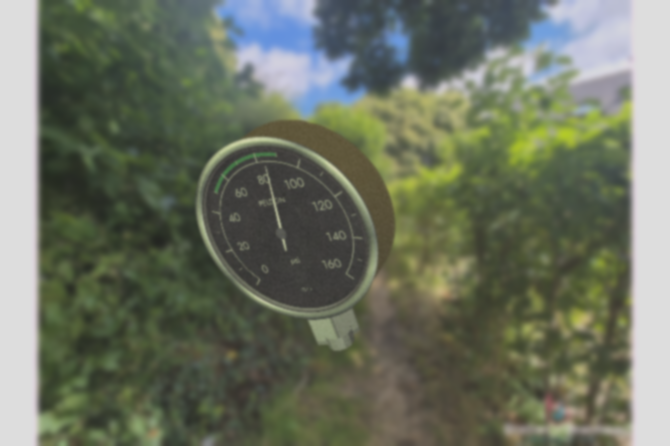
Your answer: {"value": 85, "unit": "psi"}
